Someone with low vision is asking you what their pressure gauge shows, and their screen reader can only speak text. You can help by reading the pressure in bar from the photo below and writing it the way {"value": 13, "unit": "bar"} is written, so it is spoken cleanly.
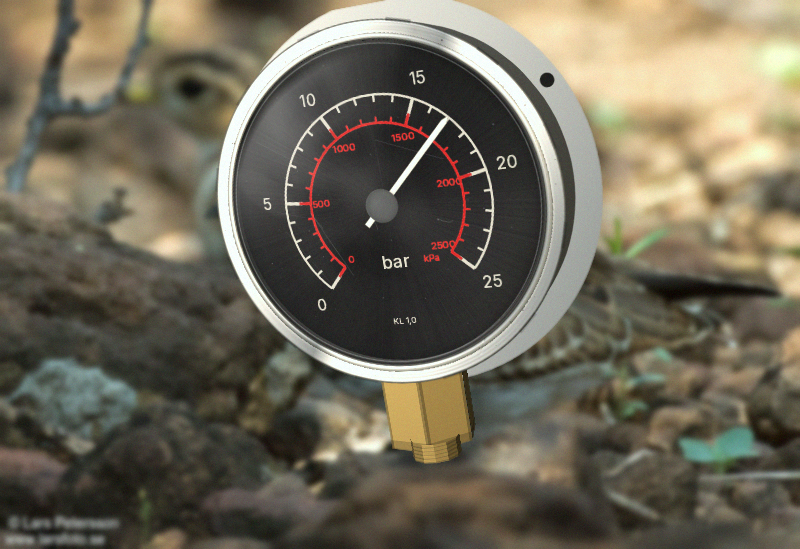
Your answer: {"value": 17, "unit": "bar"}
